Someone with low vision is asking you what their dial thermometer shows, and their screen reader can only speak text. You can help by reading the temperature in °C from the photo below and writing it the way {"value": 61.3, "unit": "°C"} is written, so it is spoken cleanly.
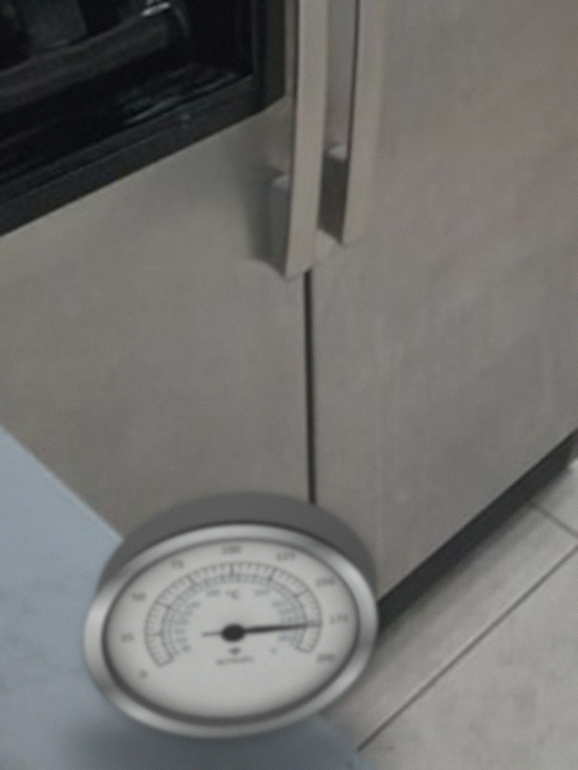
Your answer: {"value": 175, "unit": "°C"}
